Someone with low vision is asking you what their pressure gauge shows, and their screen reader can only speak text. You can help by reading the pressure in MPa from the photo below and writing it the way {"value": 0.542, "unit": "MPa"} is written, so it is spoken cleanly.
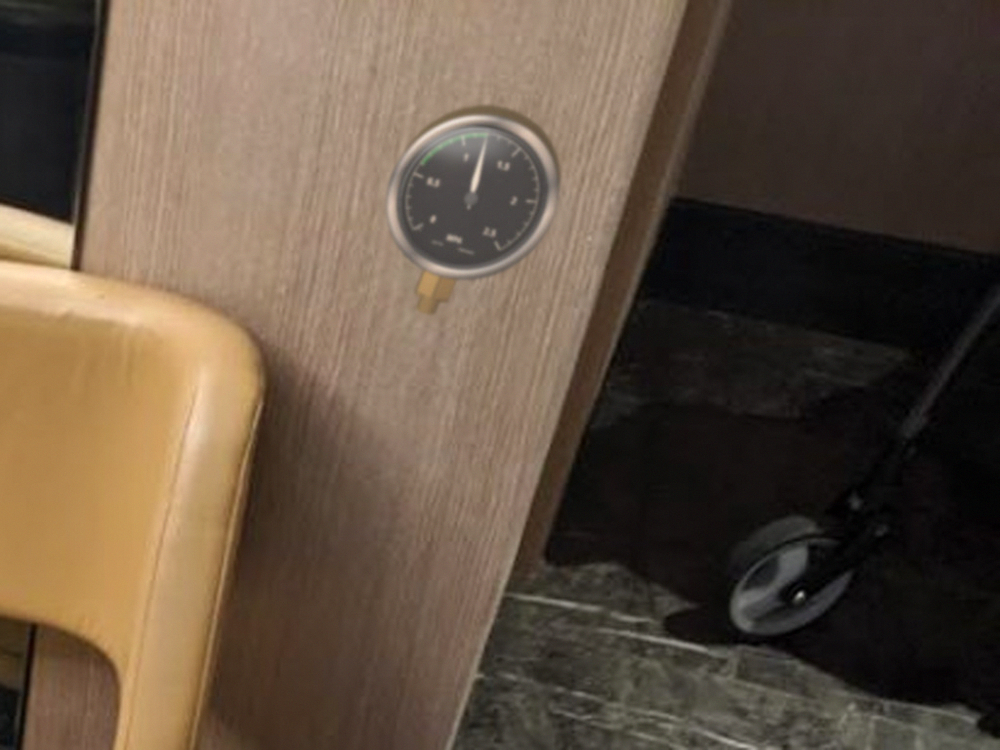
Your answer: {"value": 1.2, "unit": "MPa"}
